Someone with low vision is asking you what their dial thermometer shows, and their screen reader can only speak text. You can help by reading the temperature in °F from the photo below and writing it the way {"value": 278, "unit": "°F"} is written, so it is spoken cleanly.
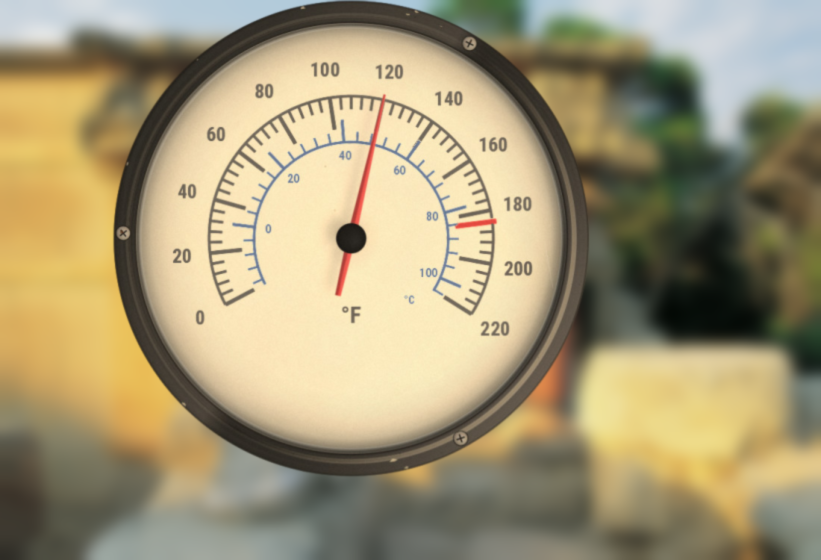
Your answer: {"value": 120, "unit": "°F"}
